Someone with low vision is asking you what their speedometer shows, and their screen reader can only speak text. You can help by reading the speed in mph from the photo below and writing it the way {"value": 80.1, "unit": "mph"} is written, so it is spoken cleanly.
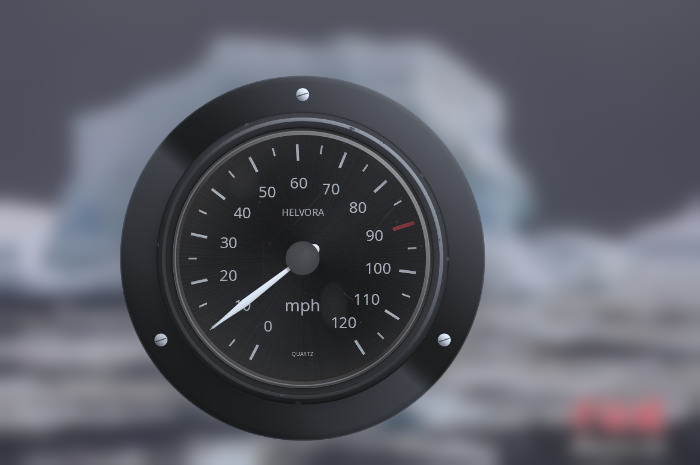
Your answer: {"value": 10, "unit": "mph"}
